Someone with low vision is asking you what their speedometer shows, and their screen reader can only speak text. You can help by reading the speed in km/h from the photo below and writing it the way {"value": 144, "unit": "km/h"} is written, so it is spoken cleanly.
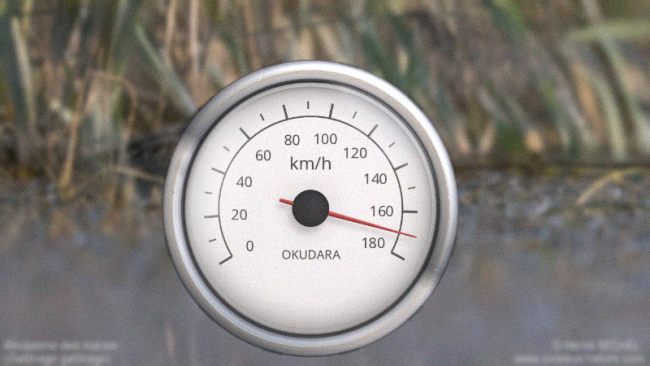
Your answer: {"value": 170, "unit": "km/h"}
